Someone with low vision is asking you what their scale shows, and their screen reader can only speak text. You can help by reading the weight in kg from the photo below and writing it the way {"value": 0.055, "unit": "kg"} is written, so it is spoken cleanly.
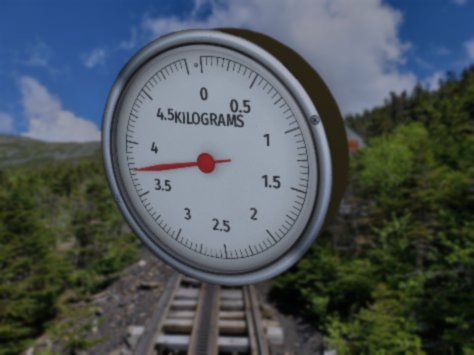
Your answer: {"value": 3.75, "unit": "kg"}
